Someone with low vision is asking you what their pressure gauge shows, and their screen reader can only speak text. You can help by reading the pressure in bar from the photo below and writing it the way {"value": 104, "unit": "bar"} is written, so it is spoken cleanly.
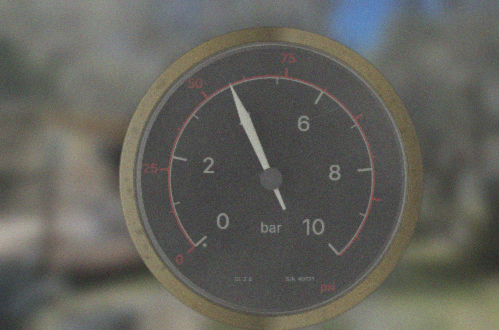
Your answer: {"value": 4, "unit": "bar"}
